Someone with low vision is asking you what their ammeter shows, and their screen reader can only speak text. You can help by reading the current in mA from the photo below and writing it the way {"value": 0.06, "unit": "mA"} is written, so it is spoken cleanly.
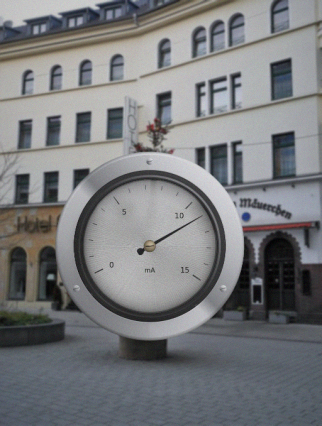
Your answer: {"value": 11, "unit": "mA"}
